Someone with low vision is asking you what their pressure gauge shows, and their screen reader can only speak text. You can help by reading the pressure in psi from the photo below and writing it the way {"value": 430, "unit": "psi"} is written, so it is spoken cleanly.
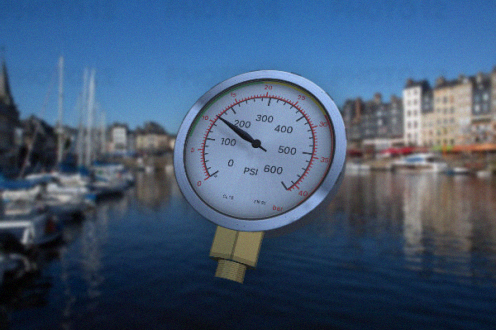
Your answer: {"value": 160, "unit": "psi"}
